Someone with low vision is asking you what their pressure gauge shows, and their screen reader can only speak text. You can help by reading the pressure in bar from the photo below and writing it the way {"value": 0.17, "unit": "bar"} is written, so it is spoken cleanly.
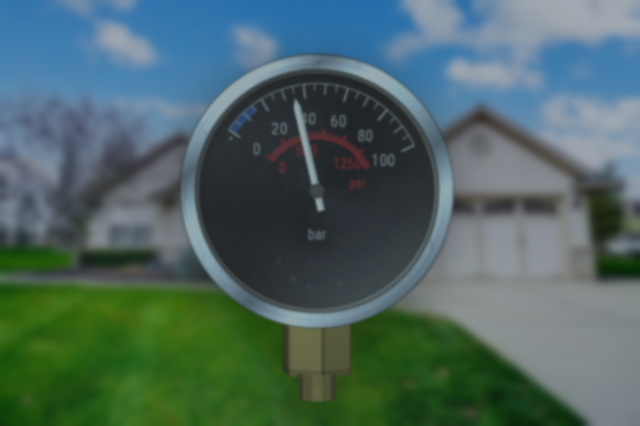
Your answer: {"value": 35, "unit": "bar"}
